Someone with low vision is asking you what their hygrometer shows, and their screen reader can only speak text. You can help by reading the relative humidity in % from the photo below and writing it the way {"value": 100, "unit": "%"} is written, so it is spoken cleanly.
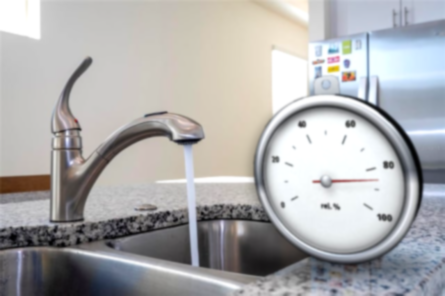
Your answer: {"value": 85, "unit": "%"}
